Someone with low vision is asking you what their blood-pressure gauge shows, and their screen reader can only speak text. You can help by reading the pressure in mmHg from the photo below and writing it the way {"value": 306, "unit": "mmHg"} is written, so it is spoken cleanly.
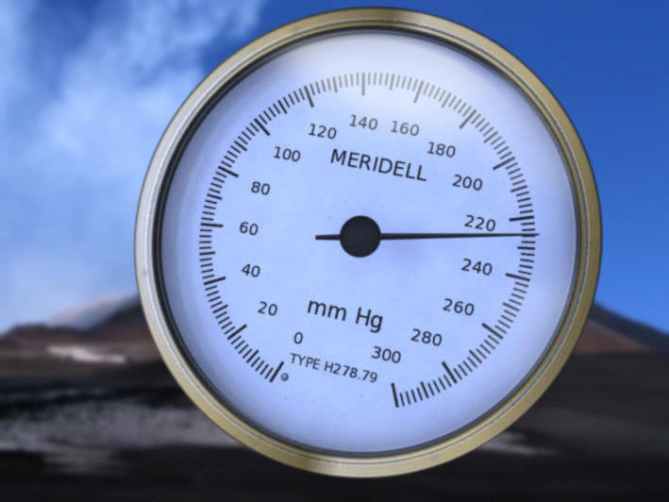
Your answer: {"value": 226, "unit": "mmHg"}
